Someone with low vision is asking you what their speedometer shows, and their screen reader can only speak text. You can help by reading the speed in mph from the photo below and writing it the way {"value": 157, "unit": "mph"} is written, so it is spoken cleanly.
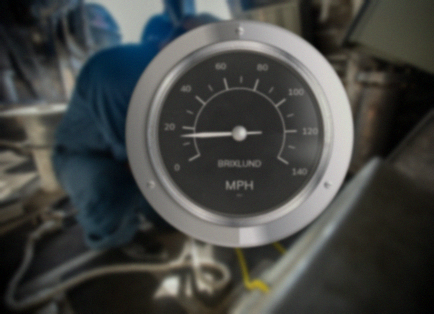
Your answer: {"value": 15, "unit": "mph"}
